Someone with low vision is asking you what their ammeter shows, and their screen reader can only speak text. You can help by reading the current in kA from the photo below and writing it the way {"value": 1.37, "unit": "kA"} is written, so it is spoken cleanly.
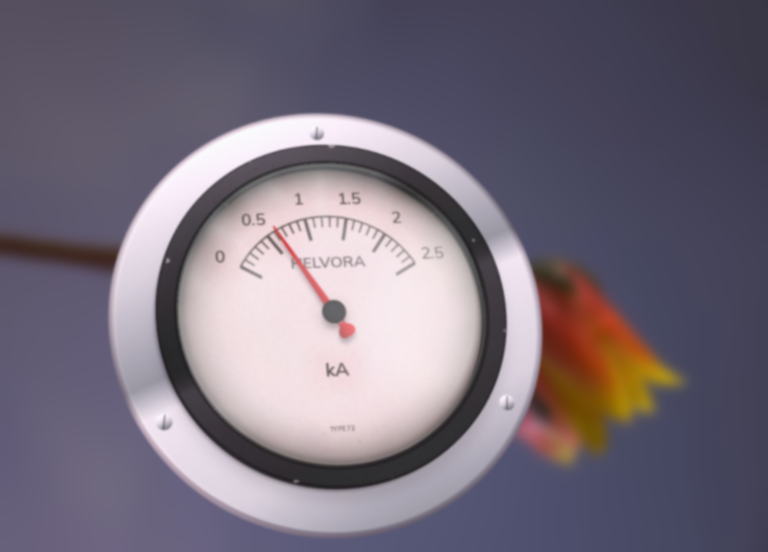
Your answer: {"value": 0.6, "unit": "kA"}
